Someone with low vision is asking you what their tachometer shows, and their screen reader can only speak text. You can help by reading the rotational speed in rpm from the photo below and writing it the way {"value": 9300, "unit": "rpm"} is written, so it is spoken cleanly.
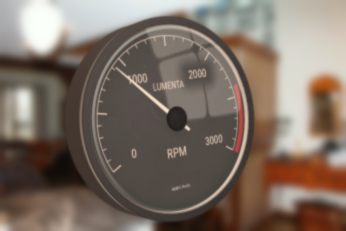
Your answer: {"value": 900, "unit": "rpm"}
